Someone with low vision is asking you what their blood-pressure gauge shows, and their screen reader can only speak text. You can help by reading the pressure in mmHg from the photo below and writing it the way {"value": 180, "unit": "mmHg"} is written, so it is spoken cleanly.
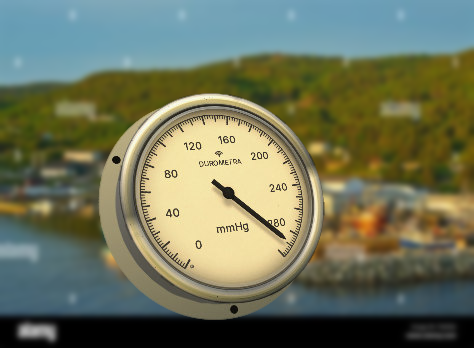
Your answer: {"value": 290, "unit": "mmHg"}
